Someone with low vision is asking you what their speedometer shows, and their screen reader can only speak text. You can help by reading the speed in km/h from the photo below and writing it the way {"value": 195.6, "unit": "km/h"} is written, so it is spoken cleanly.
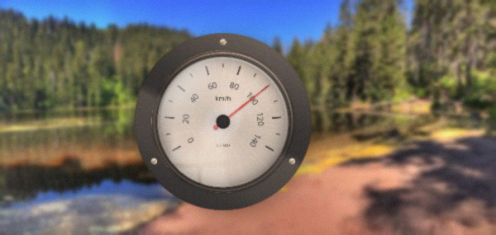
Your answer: {"value": 100, "unit": "km/h"}
